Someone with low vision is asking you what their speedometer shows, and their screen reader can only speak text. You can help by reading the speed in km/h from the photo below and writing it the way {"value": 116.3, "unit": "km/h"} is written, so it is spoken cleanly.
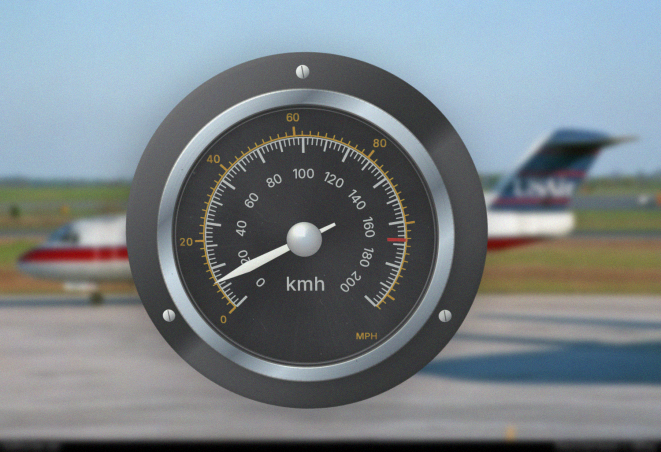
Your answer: {"value": 14, "unit": "km/h"}
